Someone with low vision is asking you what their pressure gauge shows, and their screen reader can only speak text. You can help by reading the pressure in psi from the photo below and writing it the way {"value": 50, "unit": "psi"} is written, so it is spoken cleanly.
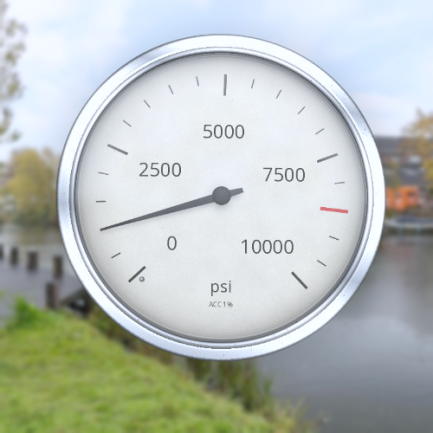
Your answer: {"value": 1000, "unit": "psi"}
